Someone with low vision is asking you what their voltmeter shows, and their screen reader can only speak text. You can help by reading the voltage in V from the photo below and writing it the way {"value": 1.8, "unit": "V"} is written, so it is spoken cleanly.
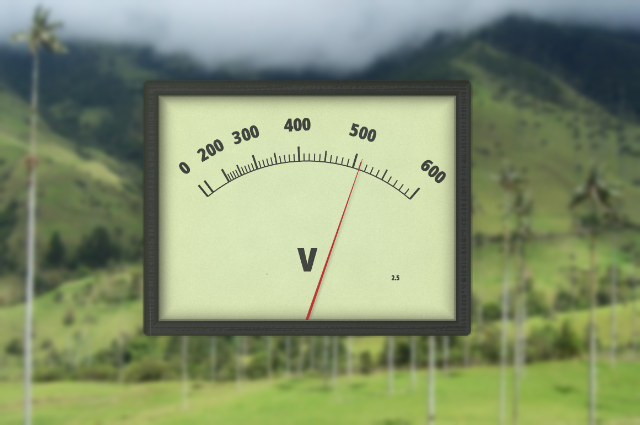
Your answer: {"value": 510, "unit": "V"}
